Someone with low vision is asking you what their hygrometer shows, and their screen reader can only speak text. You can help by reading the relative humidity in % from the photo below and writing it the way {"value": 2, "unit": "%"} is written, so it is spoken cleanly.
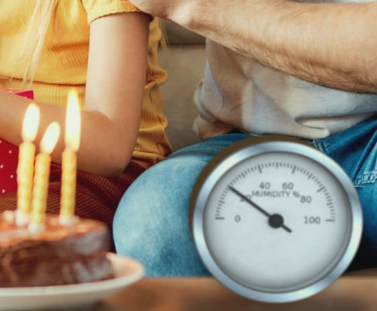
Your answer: {"value": 20, "unit": "%"}
